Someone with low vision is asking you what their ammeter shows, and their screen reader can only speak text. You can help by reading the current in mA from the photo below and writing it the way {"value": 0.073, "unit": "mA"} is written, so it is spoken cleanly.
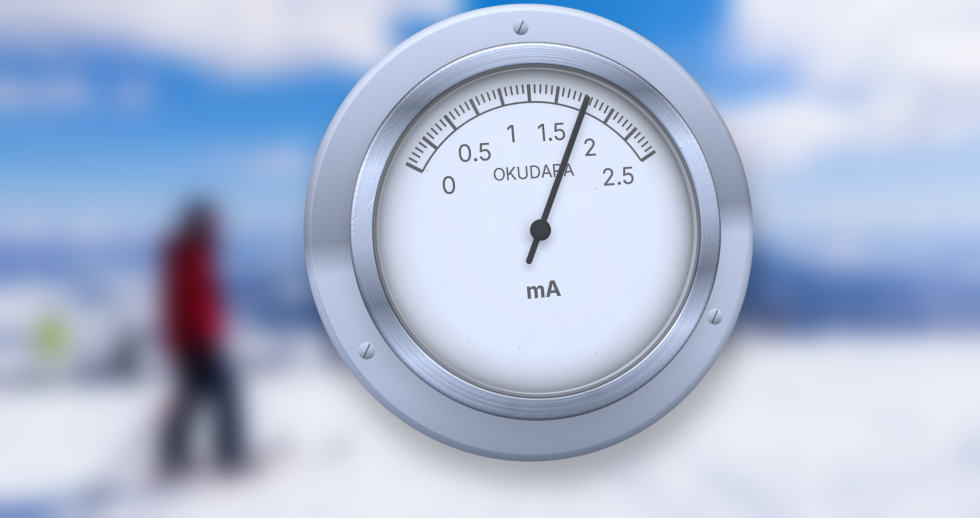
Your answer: {"value": 1.75, "unit": "mA"}
